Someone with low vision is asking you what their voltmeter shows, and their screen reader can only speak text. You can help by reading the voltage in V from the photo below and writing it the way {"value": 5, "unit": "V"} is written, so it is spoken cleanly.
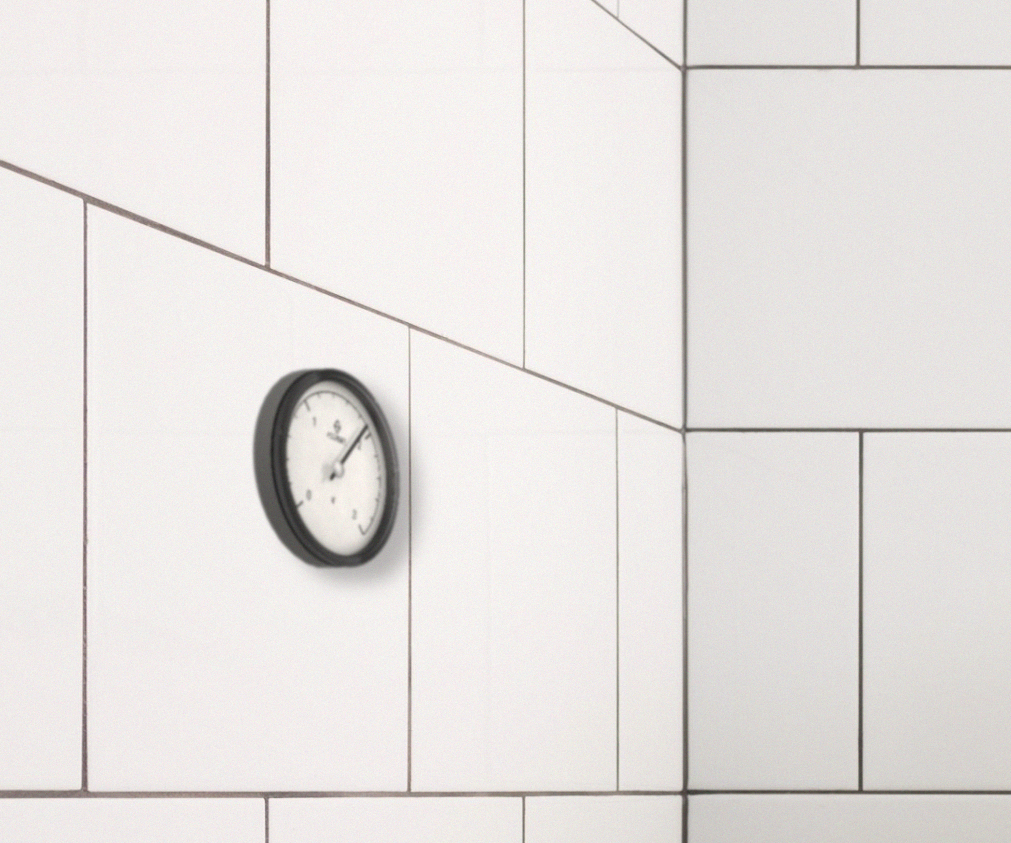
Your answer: {"value": 1.9, "unit": "V"}
